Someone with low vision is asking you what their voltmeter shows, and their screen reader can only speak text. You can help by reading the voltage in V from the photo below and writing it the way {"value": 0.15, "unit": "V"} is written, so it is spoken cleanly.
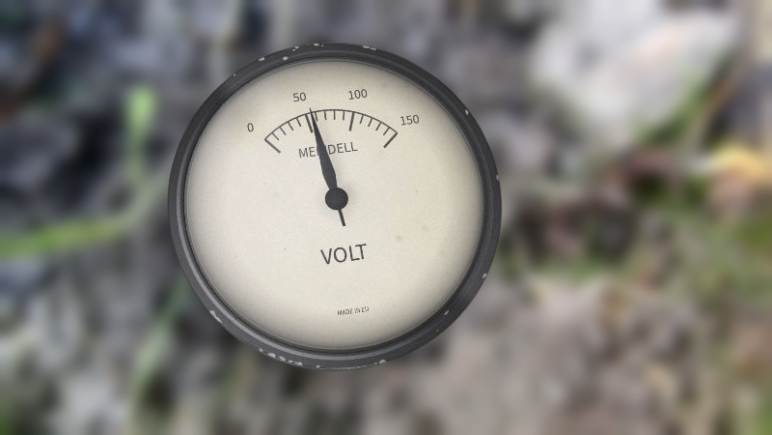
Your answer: {"value": 55, "unit": "V"}
